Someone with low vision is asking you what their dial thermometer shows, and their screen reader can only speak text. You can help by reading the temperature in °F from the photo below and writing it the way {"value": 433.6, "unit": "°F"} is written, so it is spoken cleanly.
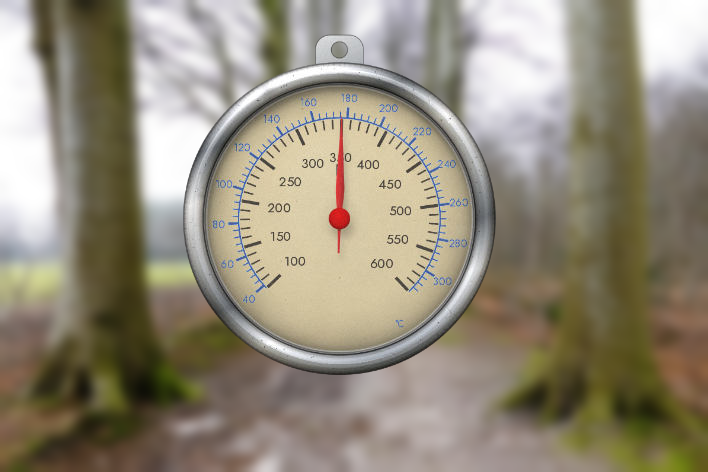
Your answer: {"value": 350, "unit": "°F"}
